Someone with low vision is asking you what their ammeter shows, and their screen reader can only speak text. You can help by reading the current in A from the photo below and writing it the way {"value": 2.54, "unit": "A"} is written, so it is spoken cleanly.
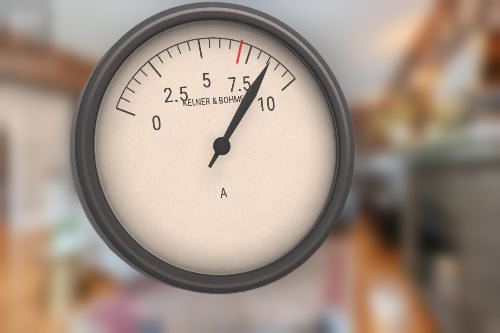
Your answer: {"value": 8.5, "unit": "A"}
